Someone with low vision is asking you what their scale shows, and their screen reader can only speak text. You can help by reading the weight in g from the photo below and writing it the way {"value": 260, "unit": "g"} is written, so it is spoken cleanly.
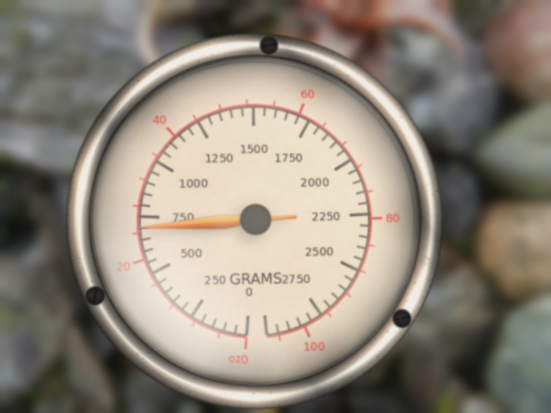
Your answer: {"value": 700, "unit": "g"}
